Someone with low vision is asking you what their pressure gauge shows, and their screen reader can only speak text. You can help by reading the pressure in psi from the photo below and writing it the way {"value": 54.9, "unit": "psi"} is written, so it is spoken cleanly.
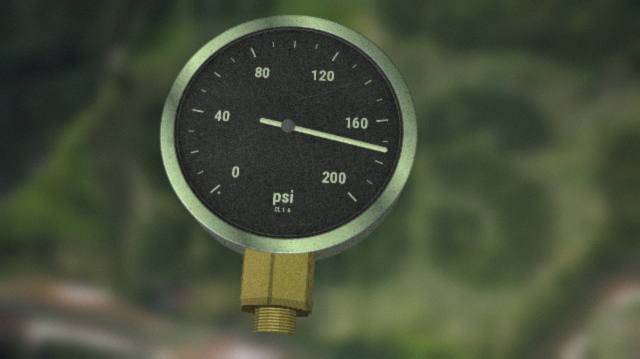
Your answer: {"value": 175, "unit": "psi"}
